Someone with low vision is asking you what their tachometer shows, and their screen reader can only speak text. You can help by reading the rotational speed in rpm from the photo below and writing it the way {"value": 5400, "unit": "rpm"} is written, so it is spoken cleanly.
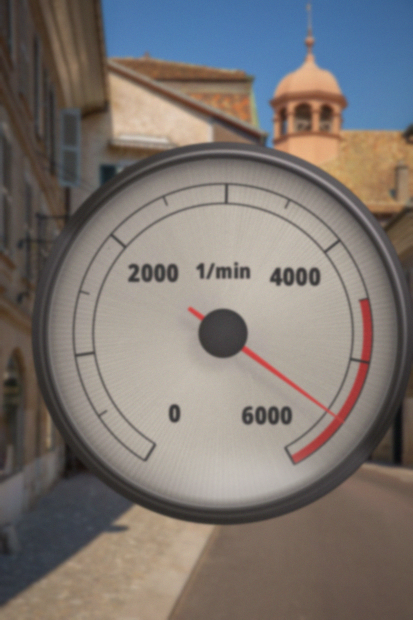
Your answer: {"value": 5500, "unit": "rpm"}
